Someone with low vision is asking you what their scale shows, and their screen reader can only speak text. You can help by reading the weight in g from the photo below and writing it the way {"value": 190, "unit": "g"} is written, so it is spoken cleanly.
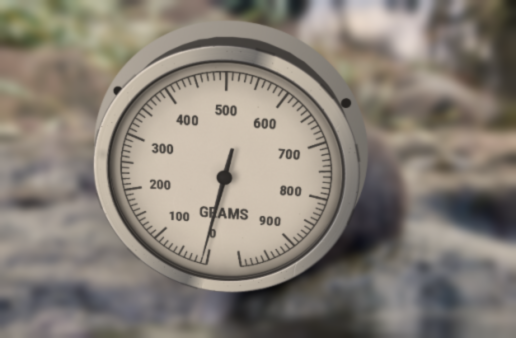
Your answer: {"value": 10, "unit": "g"}
